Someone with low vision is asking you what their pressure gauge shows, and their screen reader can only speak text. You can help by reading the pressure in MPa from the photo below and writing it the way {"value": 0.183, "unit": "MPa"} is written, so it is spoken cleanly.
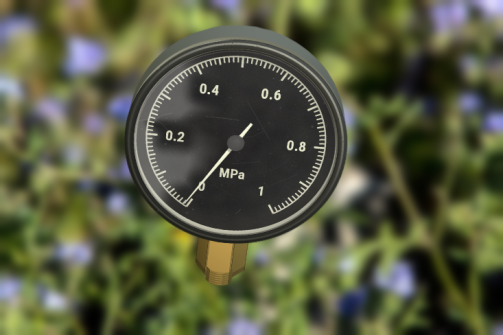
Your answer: {"value": 0.01, "unit": "MPa"}
